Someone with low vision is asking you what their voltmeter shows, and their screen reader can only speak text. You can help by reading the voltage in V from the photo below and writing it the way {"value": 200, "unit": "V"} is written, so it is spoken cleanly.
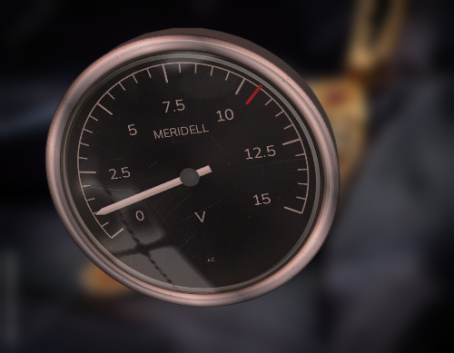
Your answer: {"value": 1, "unit": "V"}
